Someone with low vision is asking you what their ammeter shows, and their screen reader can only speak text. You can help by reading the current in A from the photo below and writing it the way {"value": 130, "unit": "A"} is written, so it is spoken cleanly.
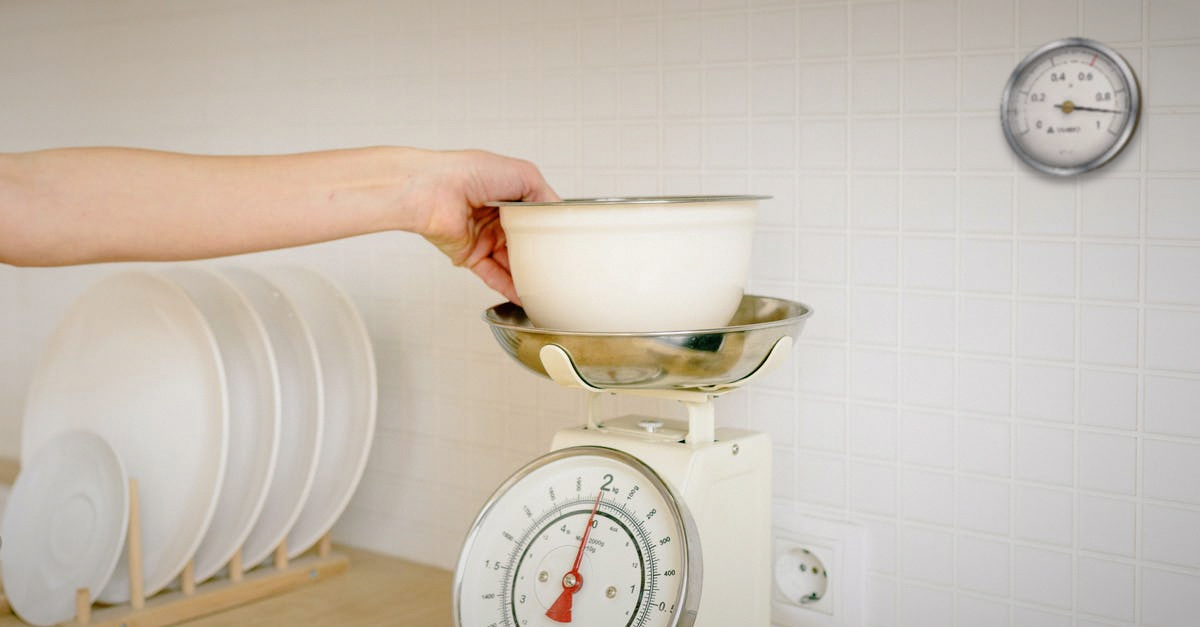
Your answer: {"value": 0.9, "unit": "A"}
